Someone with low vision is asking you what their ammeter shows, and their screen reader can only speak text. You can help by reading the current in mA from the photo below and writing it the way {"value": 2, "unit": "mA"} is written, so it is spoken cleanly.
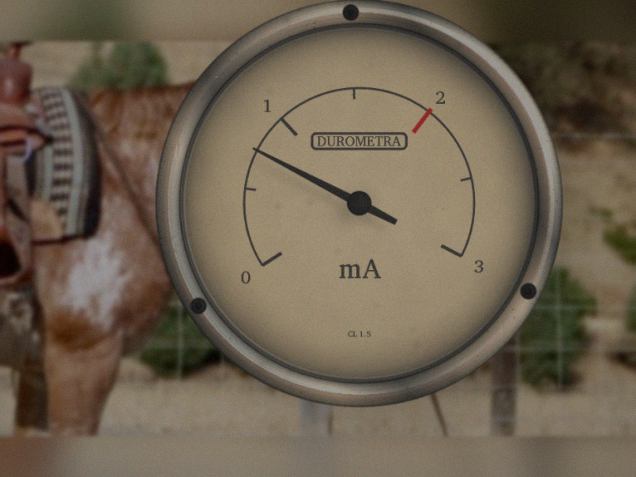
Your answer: {"value": 0.75, "unit": "mA"}
